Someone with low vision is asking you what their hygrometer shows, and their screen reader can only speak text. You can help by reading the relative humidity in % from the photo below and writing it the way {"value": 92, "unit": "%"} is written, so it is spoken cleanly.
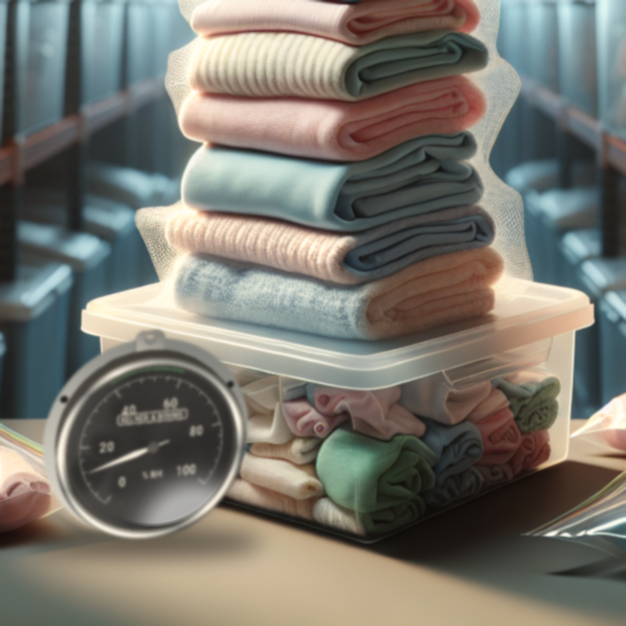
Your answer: {"value": 12, "unit": "%"}
